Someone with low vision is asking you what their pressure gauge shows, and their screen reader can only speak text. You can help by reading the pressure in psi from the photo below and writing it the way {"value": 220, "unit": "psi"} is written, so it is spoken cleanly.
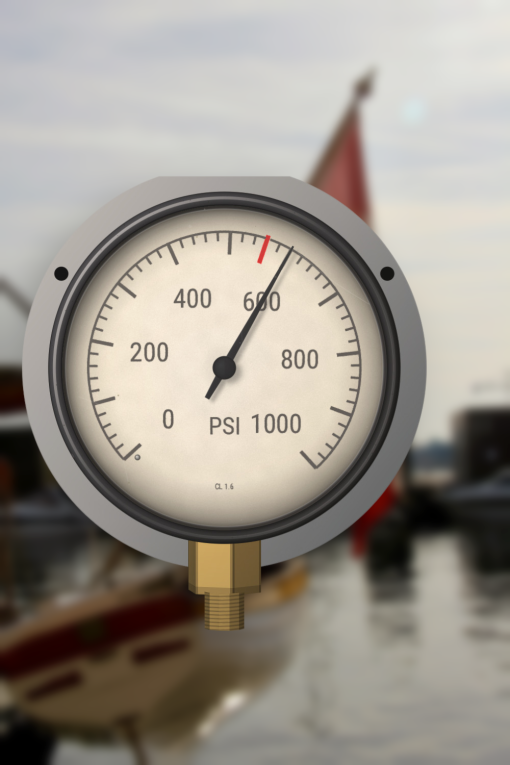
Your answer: {"value": 600, "unit": "psi"}
